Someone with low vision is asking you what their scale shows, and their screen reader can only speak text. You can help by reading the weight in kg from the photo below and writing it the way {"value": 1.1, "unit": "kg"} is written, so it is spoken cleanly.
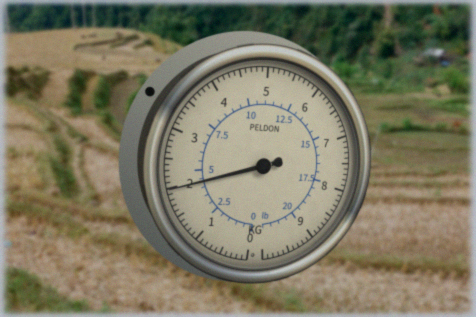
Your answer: {"value": 2, "unit": "kg"}
